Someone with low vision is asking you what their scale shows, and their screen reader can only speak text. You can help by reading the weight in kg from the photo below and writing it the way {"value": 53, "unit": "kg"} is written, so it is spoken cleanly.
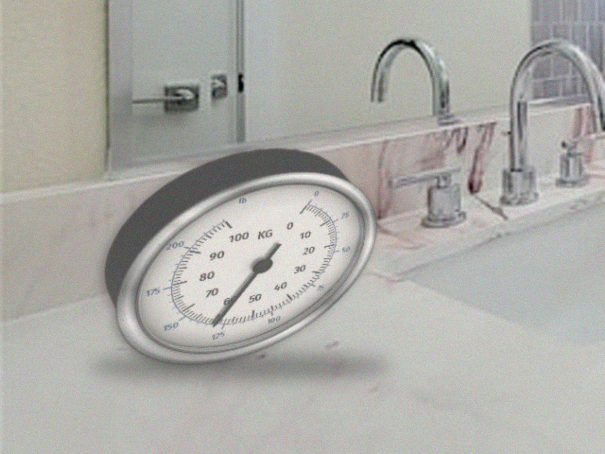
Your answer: {"value": 60, "unit": "kg"}
